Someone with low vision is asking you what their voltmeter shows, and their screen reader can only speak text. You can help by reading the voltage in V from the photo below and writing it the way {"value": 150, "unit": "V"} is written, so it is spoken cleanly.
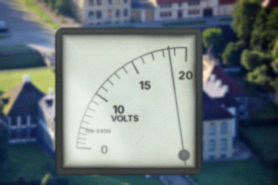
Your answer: {"value": 18.5, "unit": "V"}
